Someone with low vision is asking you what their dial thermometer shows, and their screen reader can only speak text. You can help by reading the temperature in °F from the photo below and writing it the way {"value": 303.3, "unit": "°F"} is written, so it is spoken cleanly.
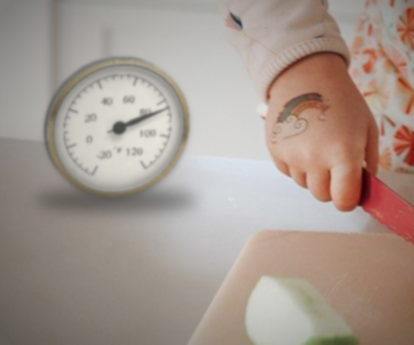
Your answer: {"value": 84, "unit": "°F"}
